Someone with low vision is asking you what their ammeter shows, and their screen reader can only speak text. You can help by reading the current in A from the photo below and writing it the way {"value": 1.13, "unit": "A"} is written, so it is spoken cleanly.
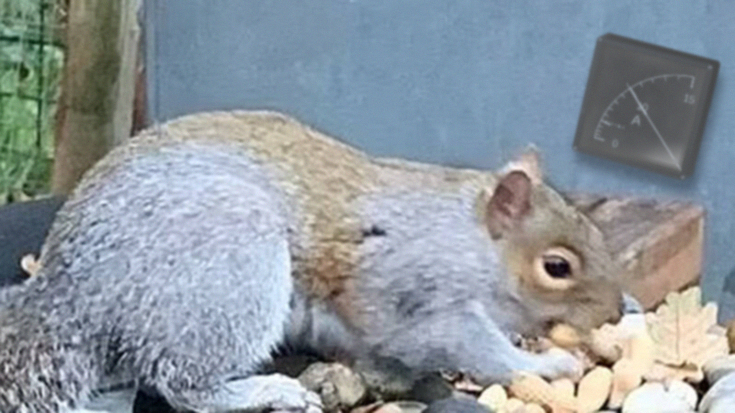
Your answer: {"value": 10, "unit": "A"}
